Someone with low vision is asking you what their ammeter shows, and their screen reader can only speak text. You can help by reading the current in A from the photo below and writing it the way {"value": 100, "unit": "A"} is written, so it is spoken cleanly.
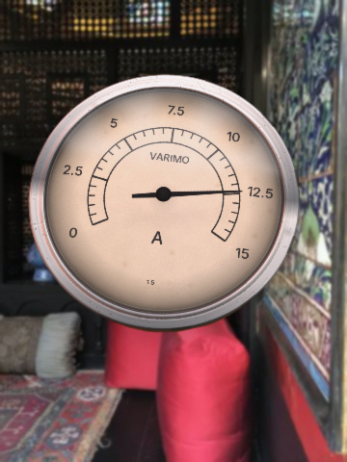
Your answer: {"value": 12.5, "unit": "A"}
